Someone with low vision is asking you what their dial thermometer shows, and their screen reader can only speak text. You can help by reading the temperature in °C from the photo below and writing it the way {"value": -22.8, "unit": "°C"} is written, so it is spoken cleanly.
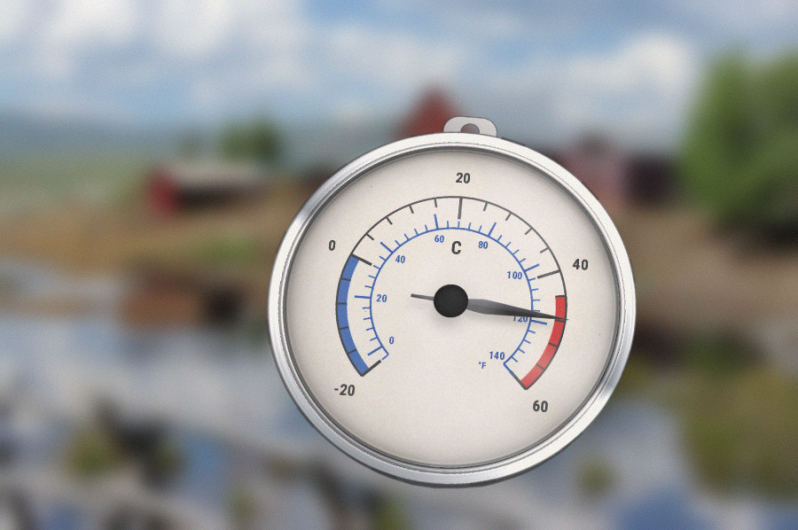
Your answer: {"value": 48, "unit": "°C"}
